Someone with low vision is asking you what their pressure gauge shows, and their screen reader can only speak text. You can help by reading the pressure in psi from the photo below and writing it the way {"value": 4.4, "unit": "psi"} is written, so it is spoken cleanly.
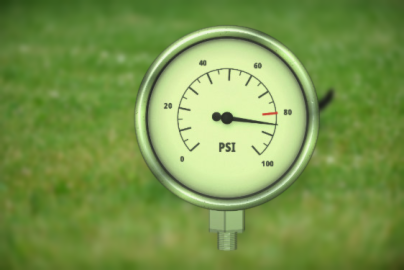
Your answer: {"value": 85, "unit": "psi"}
